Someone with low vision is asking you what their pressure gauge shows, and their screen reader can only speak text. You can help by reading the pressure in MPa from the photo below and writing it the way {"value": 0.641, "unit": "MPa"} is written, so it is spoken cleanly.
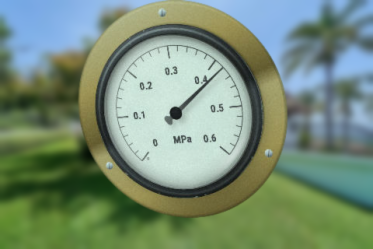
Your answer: {"value": 0.42, "unit": "MPa"}
